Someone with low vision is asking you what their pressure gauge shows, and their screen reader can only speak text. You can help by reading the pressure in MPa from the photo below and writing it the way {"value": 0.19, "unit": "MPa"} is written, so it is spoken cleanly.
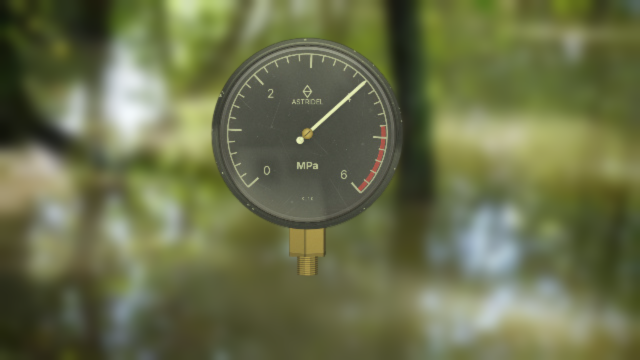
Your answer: {"value": 4, "unit": "MPa"}
